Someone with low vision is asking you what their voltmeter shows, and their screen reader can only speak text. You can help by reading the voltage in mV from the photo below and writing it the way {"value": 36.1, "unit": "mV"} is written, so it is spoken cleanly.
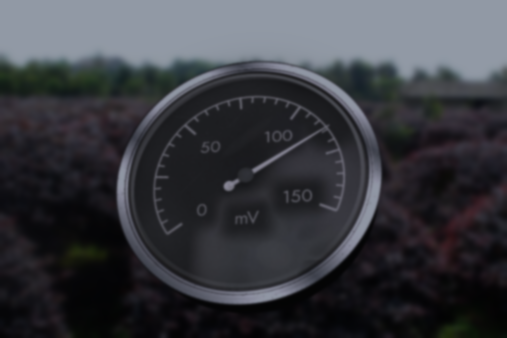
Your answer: {"value": 115, "unit": "mV"}
